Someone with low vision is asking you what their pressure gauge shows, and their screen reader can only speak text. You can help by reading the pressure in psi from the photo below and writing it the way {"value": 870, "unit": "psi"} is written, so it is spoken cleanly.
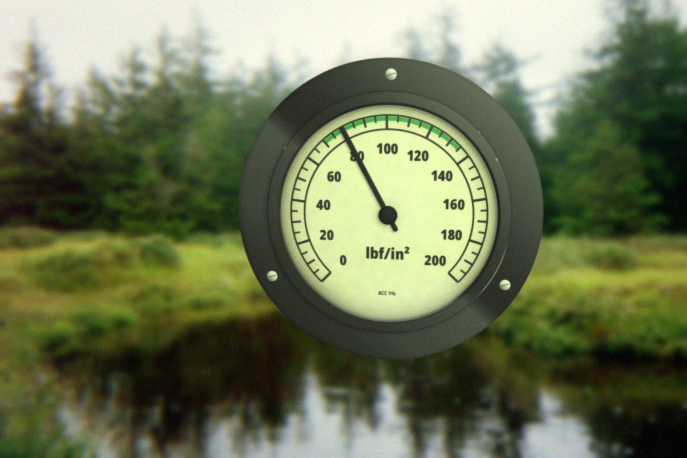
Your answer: {"value": 80, "unit": "psi"}
